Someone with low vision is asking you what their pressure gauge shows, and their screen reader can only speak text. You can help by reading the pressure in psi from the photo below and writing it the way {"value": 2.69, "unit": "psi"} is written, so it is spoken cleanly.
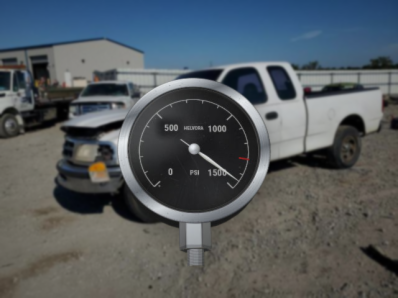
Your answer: {"value": 1450, "unit": "psi"}
